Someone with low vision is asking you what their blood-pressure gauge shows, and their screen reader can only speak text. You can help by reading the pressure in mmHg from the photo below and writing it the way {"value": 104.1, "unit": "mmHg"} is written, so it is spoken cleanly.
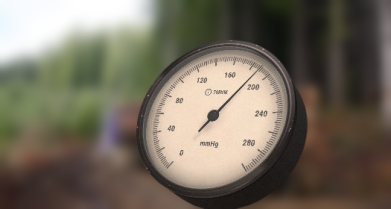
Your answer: {"value": 190, "unit": "mmHg"}
